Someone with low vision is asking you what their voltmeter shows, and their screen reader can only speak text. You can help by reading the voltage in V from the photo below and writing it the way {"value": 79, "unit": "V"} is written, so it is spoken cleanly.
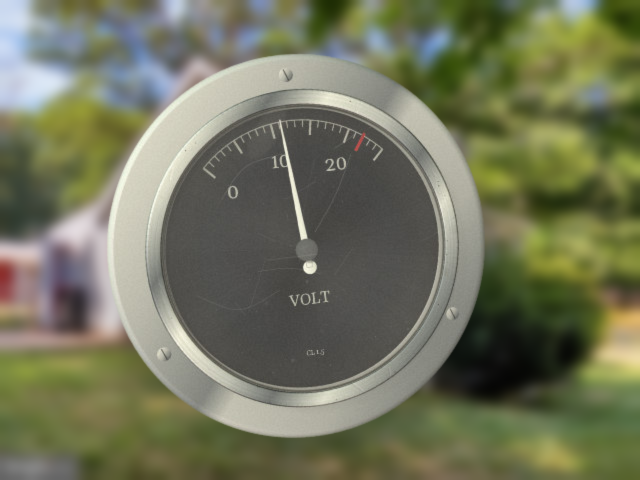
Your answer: {"value": 11, "unit": "V"}
